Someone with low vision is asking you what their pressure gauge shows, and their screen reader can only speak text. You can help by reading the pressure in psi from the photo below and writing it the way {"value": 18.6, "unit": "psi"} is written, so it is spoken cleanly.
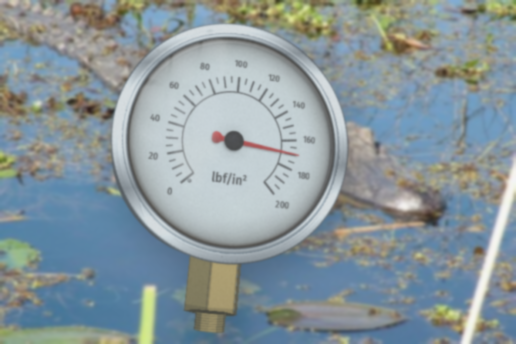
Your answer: {"value": 170, "unit": "psi"}
